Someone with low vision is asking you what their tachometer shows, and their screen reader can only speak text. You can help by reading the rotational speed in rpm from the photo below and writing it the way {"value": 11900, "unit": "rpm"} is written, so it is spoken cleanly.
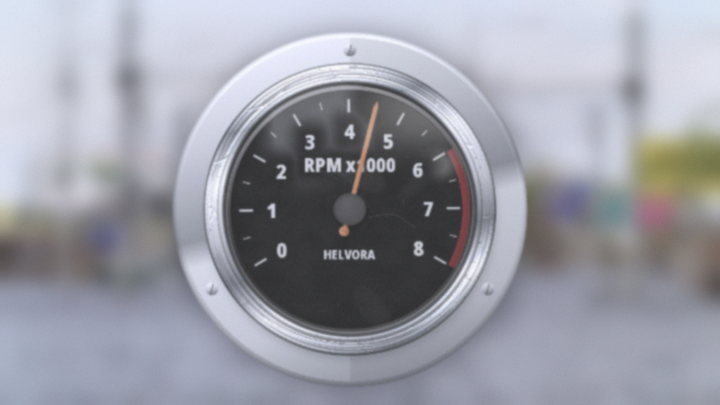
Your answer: {"value": 4500, "unit": "rpm"}
